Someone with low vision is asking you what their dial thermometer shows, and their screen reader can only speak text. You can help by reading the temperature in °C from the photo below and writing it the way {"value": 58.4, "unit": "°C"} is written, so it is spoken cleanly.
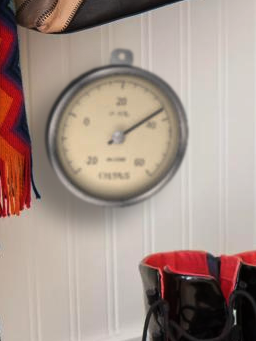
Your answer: {"value": 36, "unit": "°C"}
